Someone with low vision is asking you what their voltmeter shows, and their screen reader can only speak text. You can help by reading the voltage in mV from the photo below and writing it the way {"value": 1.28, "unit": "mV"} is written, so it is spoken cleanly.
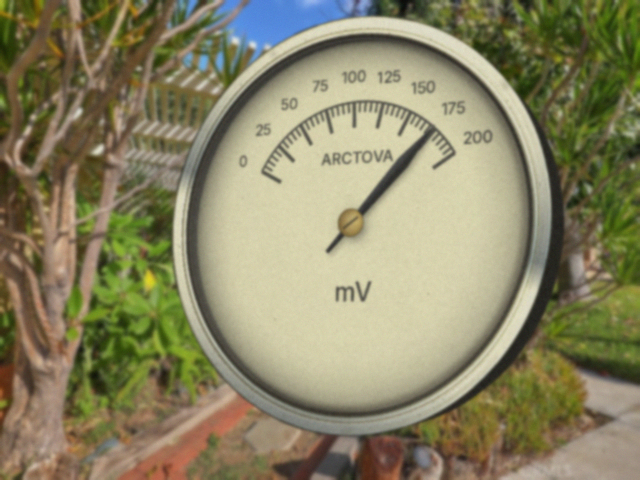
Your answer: {"value": 175, "unit": "mV"}
